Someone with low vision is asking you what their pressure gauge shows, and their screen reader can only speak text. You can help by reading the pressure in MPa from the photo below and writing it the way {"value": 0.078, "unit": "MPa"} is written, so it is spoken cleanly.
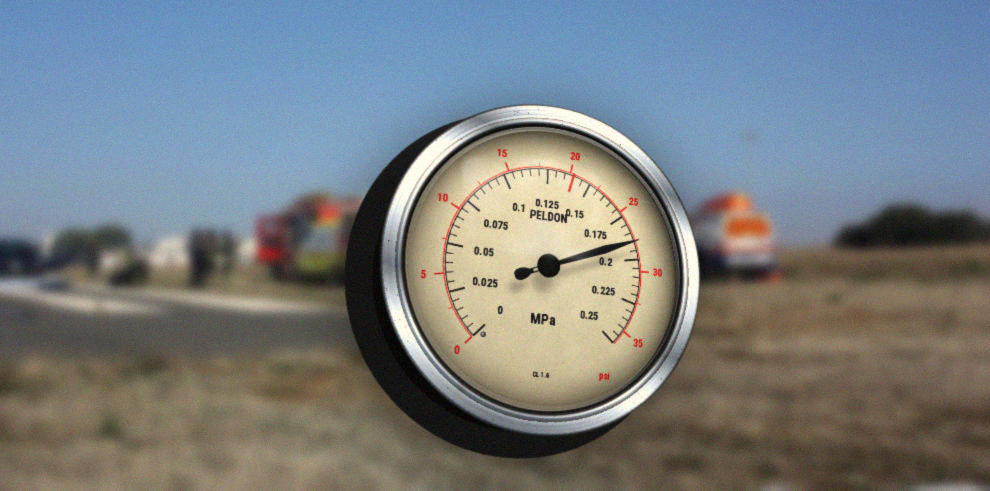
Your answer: {"value": 0.19, "unit": "MPa"}
